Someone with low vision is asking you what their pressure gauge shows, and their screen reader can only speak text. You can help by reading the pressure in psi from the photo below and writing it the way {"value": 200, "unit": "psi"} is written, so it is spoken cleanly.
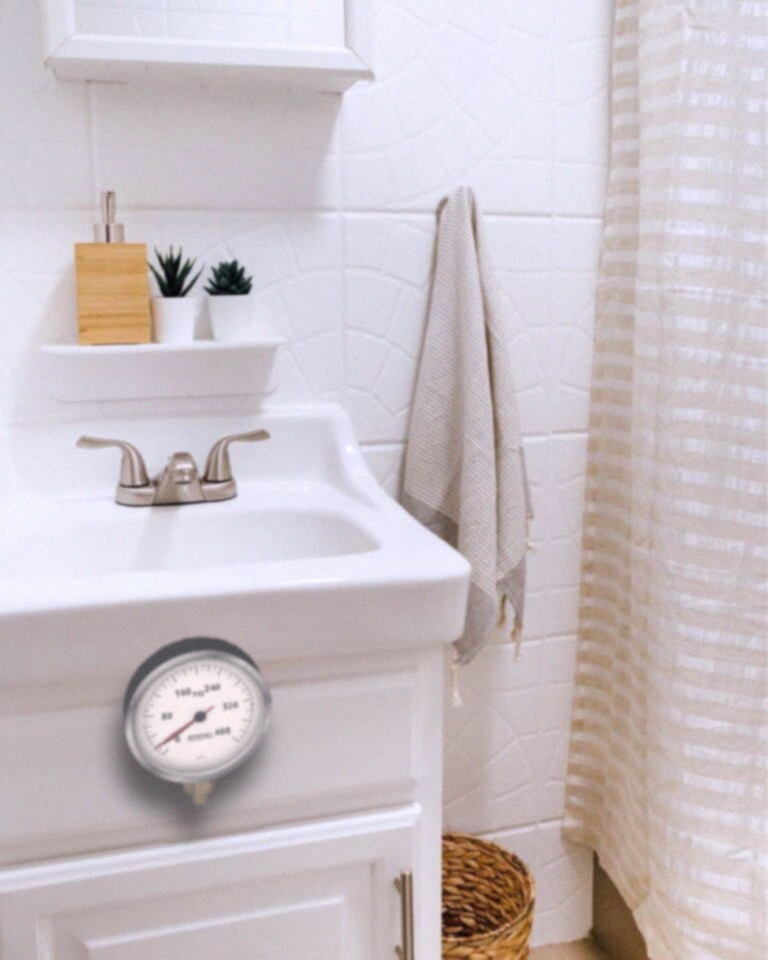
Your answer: {"value": 20, "unit": "psi"}
